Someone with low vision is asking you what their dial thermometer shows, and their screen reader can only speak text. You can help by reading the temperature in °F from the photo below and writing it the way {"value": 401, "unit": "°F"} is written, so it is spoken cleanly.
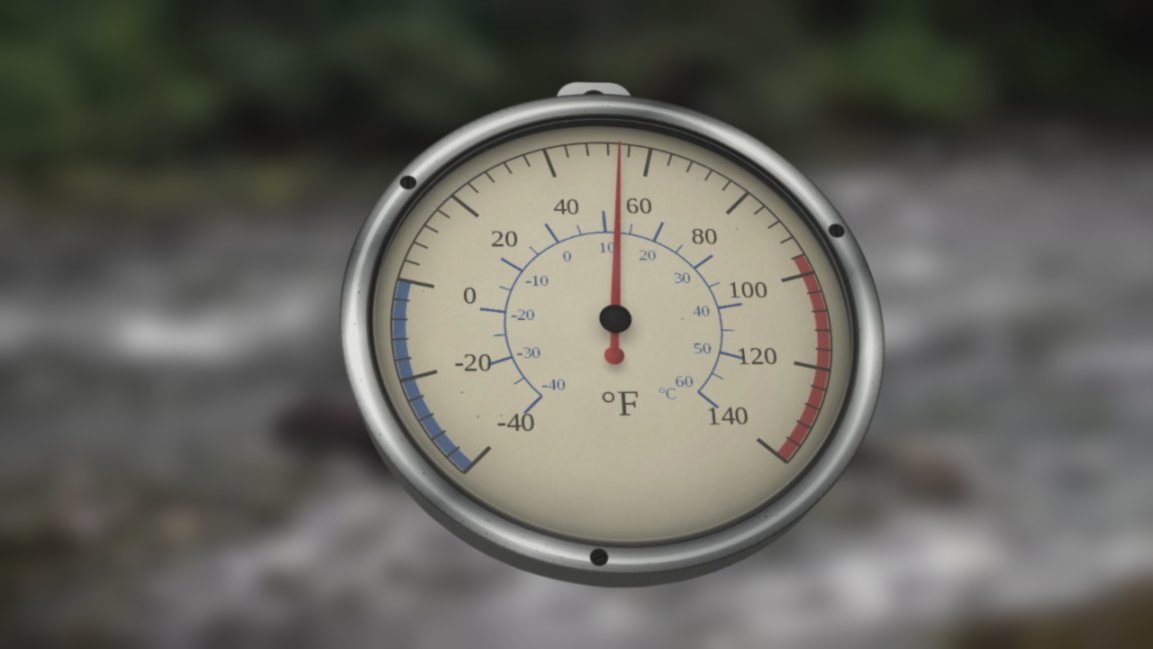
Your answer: {"value": 54, "unit": "°F"}
